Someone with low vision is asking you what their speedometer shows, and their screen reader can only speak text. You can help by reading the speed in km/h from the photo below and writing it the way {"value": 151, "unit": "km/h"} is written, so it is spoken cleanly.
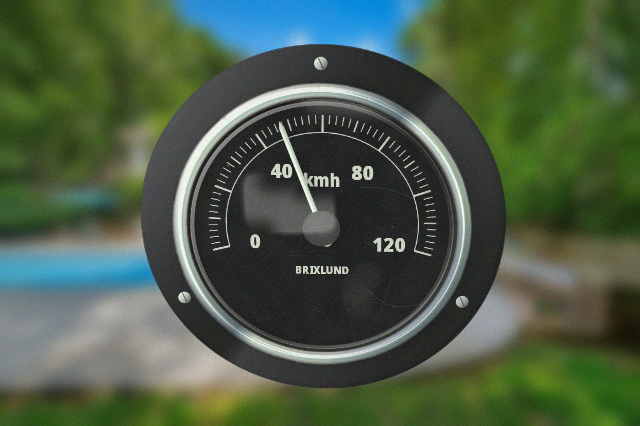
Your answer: {"value": 48, "unit": "km/h"}
